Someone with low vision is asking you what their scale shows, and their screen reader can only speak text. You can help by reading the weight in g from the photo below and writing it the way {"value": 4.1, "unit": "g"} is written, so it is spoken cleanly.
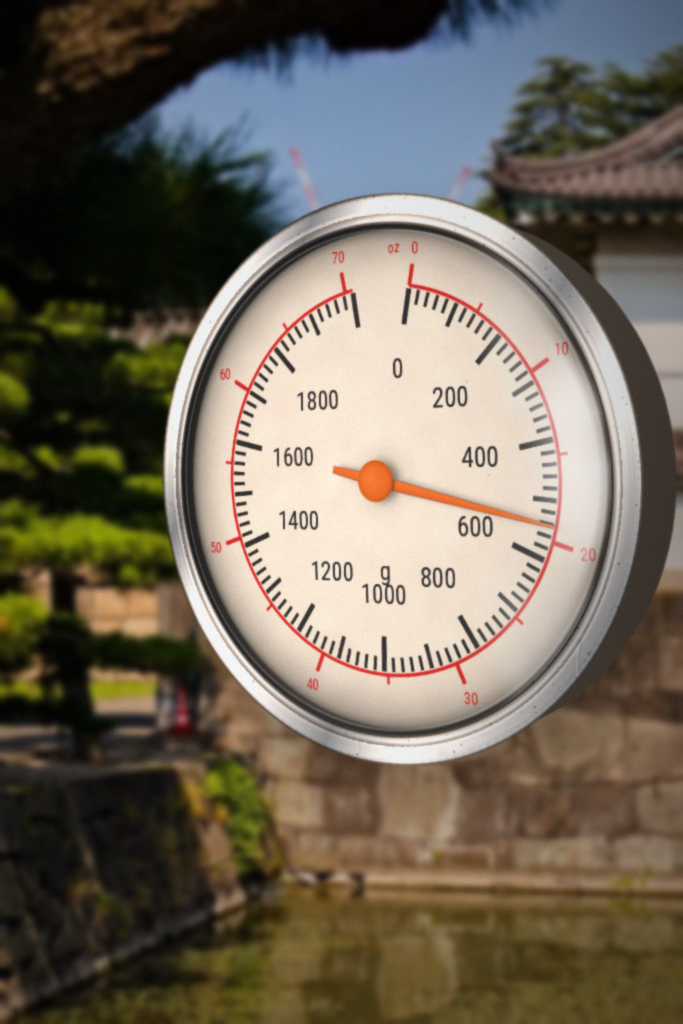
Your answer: {"value": 540, "unit": "g"}
